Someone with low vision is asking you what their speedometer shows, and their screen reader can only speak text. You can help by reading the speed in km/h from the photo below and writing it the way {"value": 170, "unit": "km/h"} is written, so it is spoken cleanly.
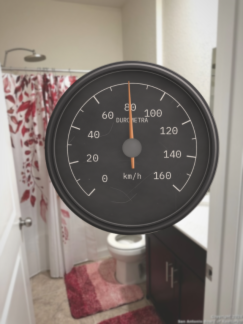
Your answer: {"value": 80, "unit": "km/h"}
